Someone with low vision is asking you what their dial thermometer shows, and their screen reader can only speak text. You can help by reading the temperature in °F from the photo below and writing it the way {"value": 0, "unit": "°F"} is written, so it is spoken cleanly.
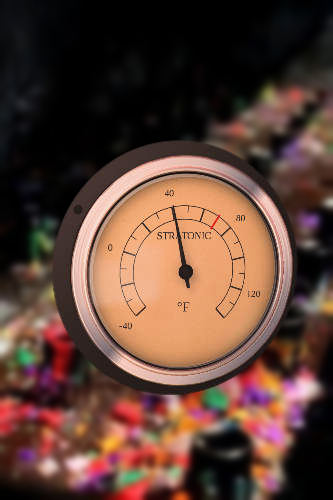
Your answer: {"value": 40, "unit": "°F"}
